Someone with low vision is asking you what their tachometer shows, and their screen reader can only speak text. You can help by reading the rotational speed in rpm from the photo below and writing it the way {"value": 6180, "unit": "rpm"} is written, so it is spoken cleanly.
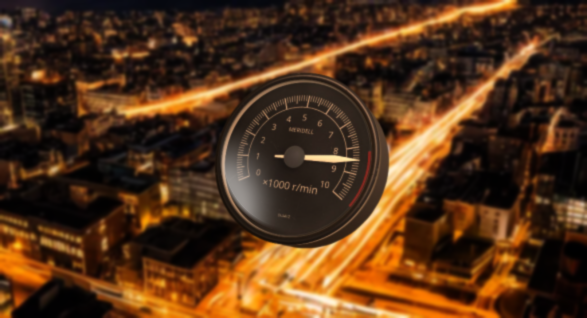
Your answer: {"value": 8500, "unit": "rpm"}
